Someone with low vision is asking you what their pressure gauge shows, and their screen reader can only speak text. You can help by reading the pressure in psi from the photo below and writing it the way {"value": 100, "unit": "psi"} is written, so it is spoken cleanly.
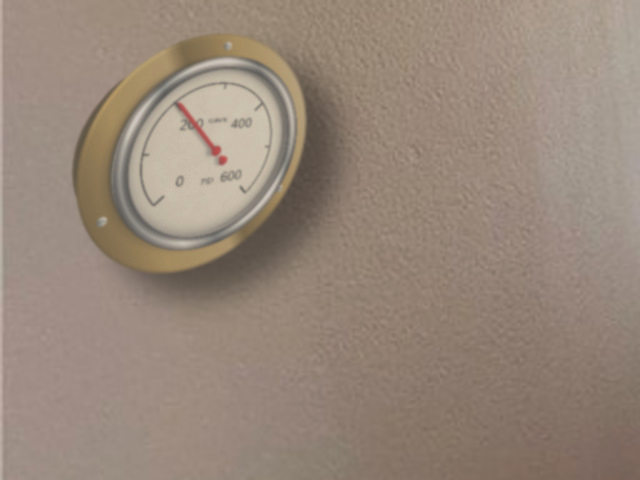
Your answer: {"value": 200, "unit": "psi"}
